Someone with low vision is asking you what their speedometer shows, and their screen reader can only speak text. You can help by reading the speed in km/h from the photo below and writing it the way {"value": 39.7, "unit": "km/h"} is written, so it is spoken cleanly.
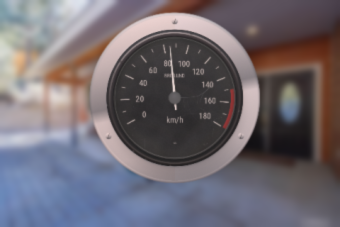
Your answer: {"value": 85, "unit": "km/h"}
